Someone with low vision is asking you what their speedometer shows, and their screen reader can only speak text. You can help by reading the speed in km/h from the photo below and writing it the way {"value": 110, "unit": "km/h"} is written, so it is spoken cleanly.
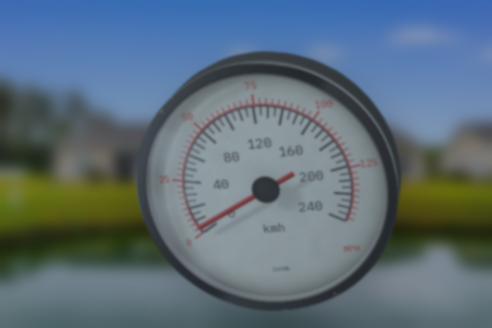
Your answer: {"value": 5, "unit": "km/h"}
